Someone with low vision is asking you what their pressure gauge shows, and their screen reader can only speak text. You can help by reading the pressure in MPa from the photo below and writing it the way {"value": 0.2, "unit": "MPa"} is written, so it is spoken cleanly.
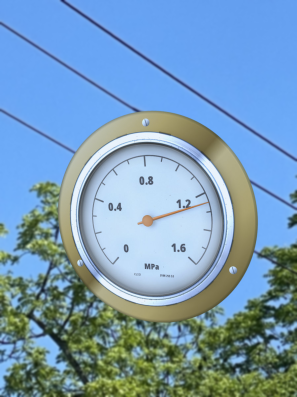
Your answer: {"value": 1.25, "unit": "MPa"}
